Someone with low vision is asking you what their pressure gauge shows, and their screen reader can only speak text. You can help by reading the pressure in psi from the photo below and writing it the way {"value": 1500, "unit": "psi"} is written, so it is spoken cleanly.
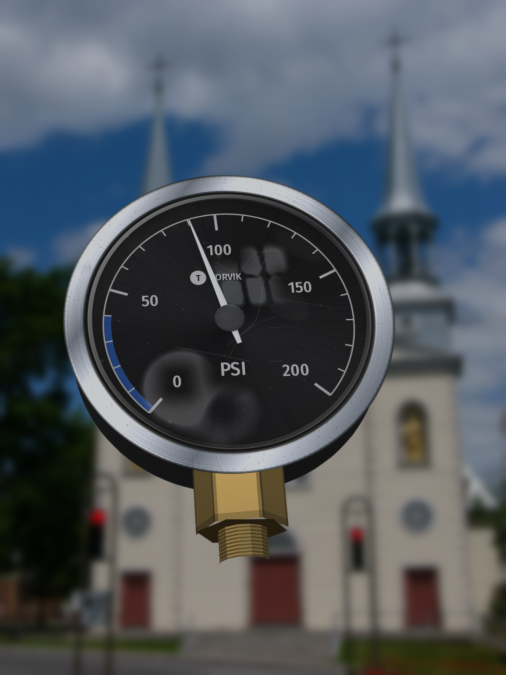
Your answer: {"value": 90, "unit": "psi"}
